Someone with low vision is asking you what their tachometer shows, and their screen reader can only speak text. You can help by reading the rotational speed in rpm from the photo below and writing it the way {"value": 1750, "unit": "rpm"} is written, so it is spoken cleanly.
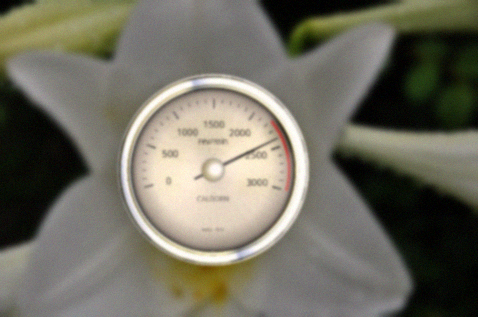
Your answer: {"value": 2400, "unit": "rpm"}
